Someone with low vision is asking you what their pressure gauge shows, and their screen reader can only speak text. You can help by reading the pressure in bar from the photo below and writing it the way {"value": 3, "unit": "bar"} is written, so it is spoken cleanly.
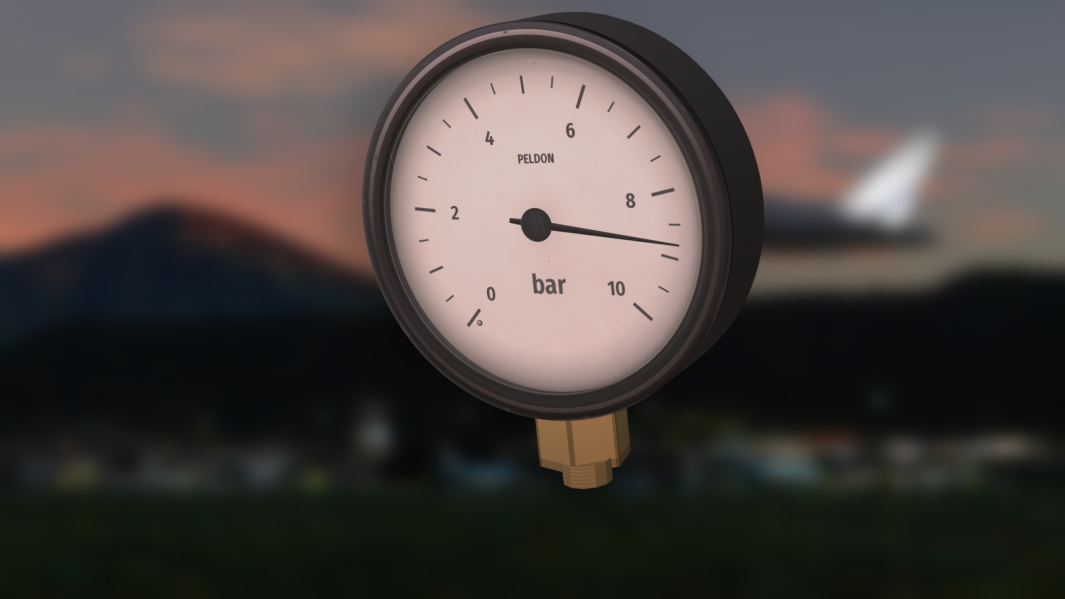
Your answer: {"value": 8.75, "unit": "bar"}
